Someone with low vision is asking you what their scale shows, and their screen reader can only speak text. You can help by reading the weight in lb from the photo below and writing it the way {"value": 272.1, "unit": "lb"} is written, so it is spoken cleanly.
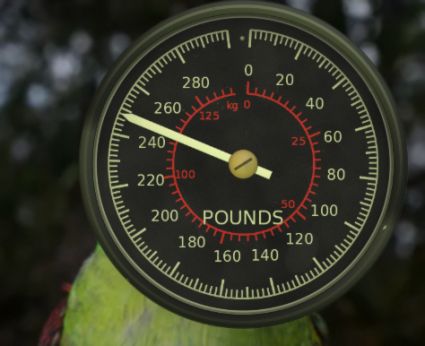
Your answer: {"value": 248, "unit": "lb"}
